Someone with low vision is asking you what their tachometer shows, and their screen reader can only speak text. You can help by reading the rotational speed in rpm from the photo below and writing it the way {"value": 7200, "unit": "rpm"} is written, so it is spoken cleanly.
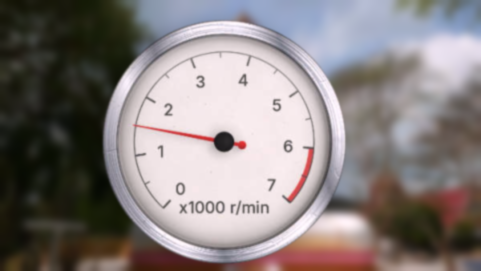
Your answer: {"value": 1500, "unit": "rpm"}
